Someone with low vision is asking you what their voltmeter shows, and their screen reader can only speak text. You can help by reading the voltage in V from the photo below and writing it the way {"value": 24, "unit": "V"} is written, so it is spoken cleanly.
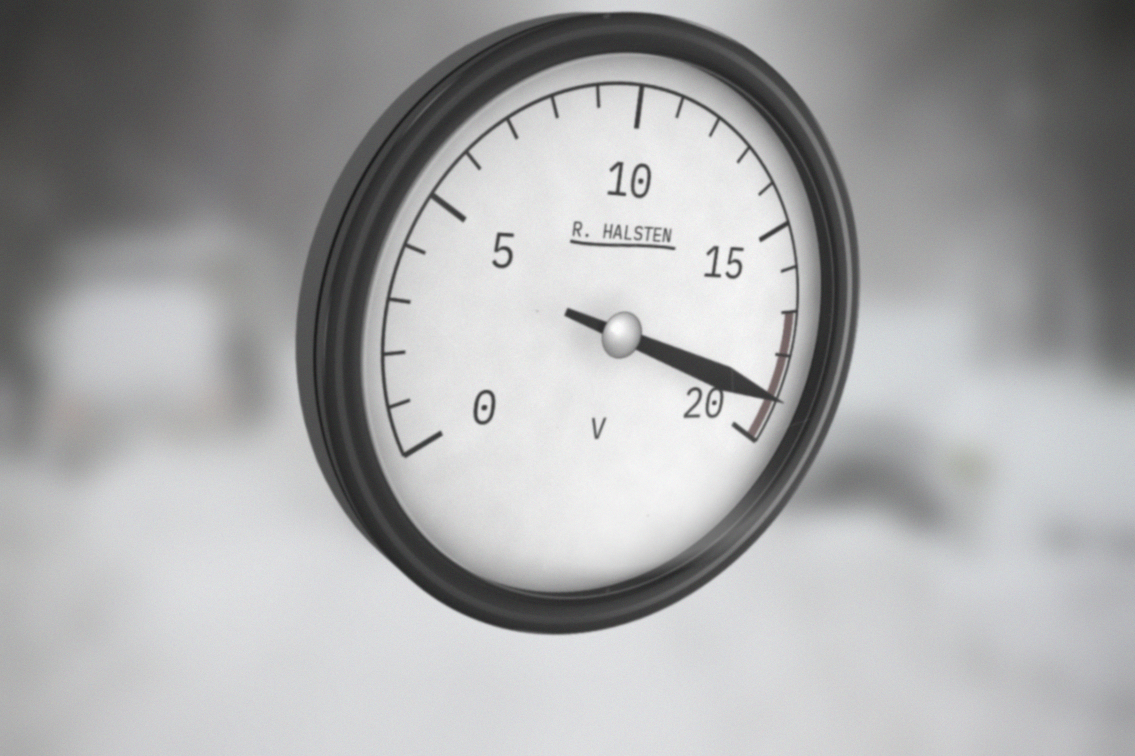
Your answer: {"value": 19, "unit": "V"}
